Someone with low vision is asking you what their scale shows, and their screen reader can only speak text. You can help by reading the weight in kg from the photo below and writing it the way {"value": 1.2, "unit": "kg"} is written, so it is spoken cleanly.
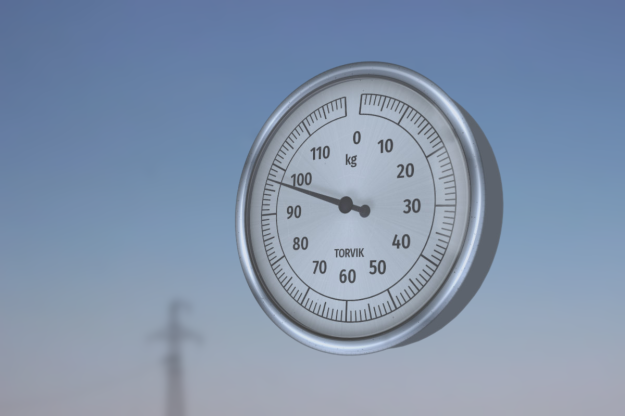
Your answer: {"value": 97, "unit": "kg"}
